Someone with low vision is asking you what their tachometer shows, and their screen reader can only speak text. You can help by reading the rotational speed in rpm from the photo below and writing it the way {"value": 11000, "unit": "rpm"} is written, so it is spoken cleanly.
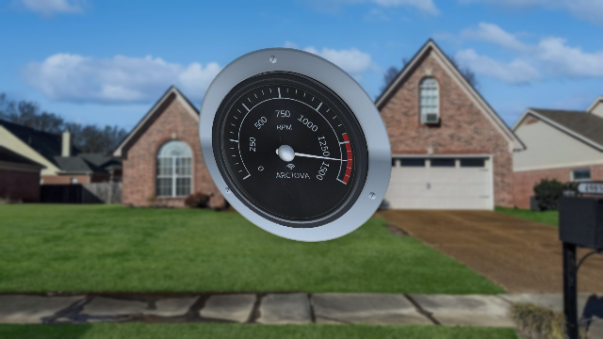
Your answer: {"value": 1350, "unit": "rpm"}
